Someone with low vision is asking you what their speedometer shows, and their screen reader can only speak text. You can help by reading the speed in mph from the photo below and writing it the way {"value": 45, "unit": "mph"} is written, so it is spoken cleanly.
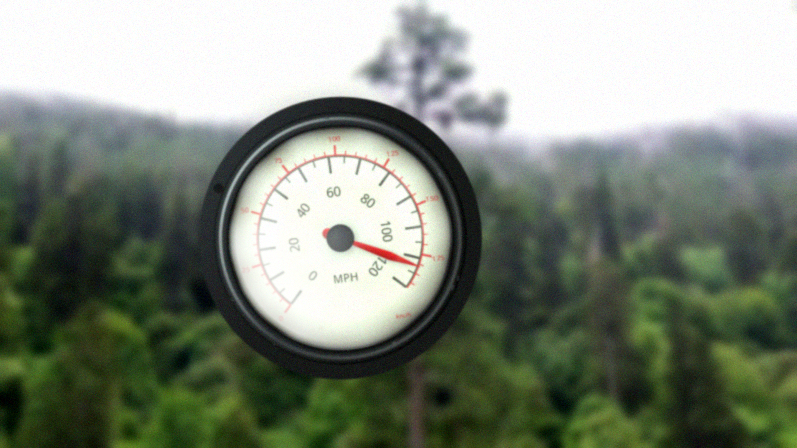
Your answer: {"value": 112.5, "unit": "mph"}
